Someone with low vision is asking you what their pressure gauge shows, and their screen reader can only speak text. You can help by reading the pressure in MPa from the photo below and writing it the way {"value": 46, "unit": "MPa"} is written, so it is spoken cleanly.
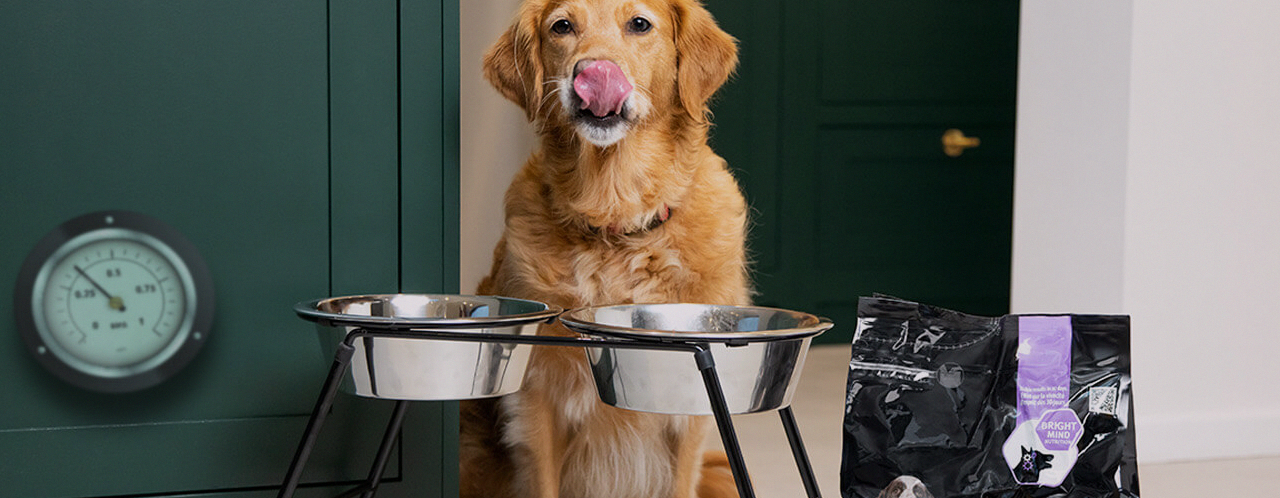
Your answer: {"value": 0.35, "unit": "MPa"}
